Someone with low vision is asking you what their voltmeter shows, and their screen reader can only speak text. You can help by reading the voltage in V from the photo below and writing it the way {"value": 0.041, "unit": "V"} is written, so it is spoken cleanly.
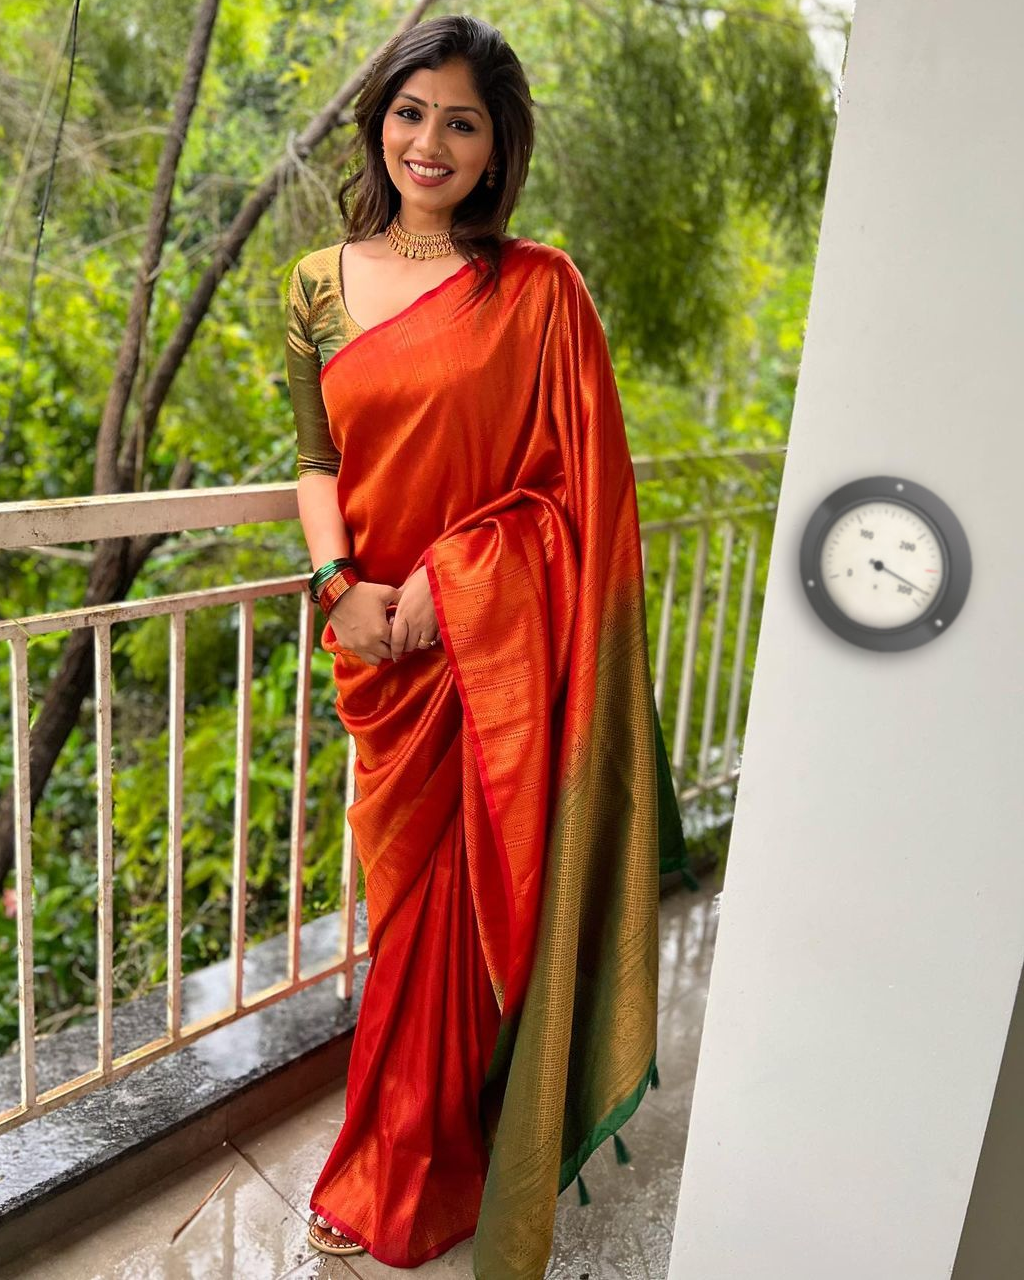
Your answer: {"value": 280, "unit": "V"}
